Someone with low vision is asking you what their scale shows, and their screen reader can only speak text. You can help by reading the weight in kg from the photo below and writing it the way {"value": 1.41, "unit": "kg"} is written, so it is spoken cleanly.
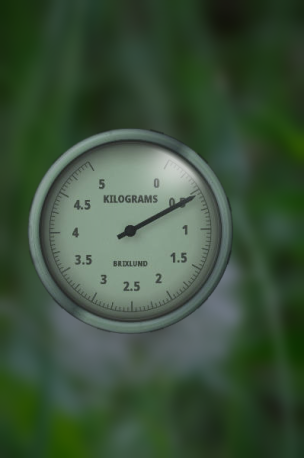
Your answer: {"value": 0.55, "unit": "kg"}
